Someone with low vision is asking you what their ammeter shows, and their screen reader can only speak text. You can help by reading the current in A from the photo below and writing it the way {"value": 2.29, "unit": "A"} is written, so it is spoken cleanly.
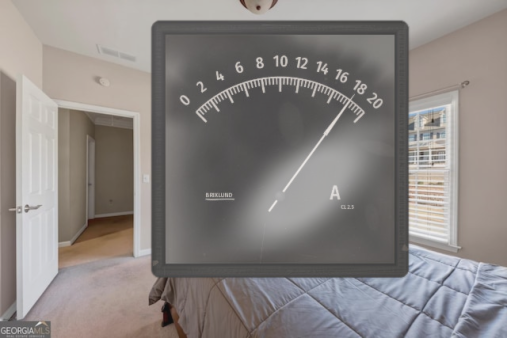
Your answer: {"value": 18, "unit": "A"}
